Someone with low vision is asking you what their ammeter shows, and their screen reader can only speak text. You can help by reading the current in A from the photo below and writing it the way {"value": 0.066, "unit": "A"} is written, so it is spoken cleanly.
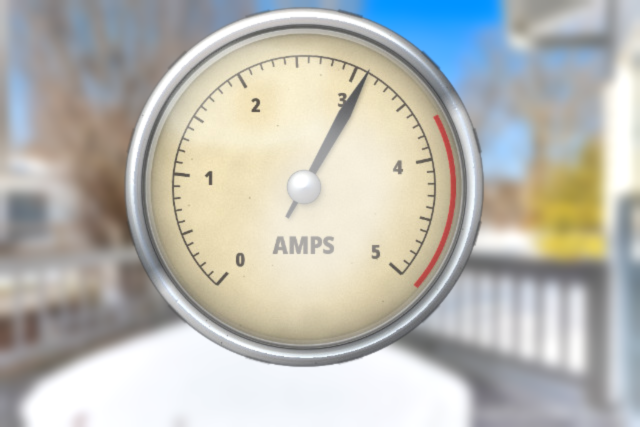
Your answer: {"value": 3.1, "unit": "A"}
